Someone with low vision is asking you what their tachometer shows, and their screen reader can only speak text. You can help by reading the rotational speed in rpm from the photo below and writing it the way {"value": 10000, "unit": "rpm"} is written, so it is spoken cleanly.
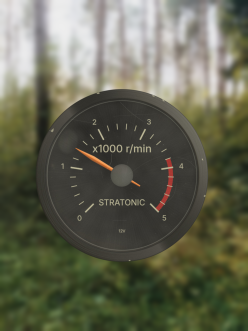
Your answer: {"value": 1400, "unit": "rpm"}
